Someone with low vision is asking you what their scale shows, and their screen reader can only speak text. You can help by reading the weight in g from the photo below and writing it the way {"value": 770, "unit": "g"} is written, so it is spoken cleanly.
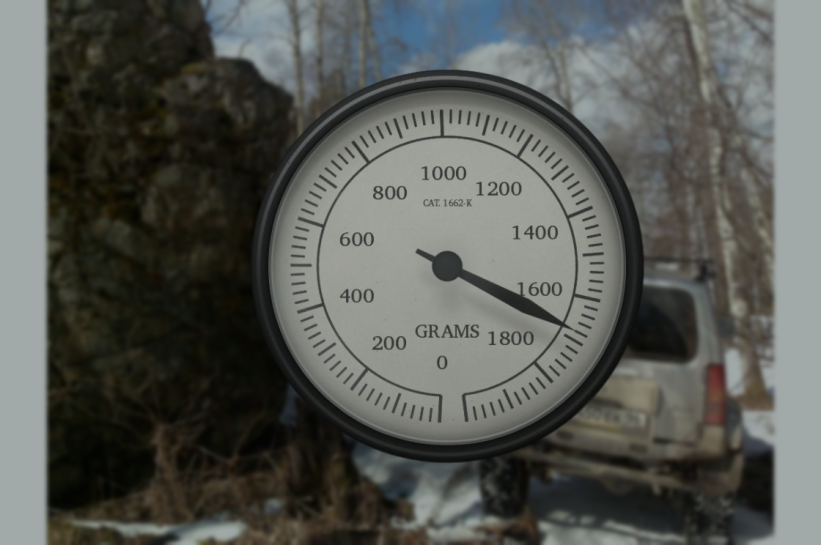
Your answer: {"value": 1680, "unit": "g"}
